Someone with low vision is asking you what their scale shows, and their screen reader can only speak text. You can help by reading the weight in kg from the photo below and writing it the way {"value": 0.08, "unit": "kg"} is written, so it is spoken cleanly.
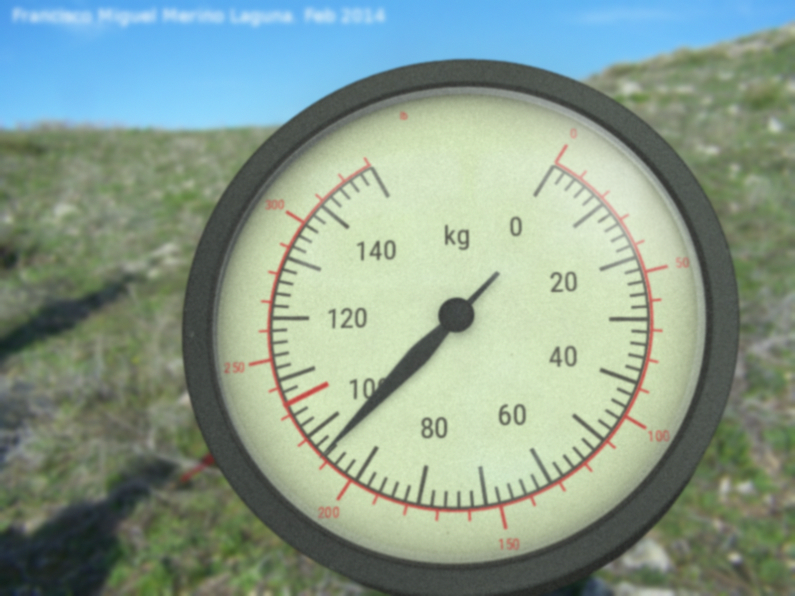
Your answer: {"value": 96, "unit": "kg"}
